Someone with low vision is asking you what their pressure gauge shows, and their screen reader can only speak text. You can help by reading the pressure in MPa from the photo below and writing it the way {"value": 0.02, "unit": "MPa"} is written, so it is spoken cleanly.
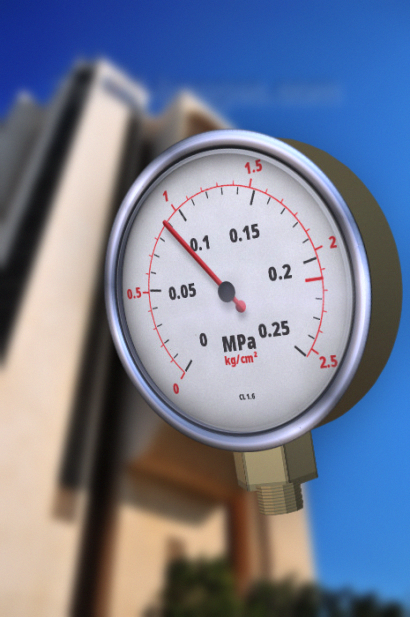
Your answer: {"value": 0.09, "unit": "MPa"}
